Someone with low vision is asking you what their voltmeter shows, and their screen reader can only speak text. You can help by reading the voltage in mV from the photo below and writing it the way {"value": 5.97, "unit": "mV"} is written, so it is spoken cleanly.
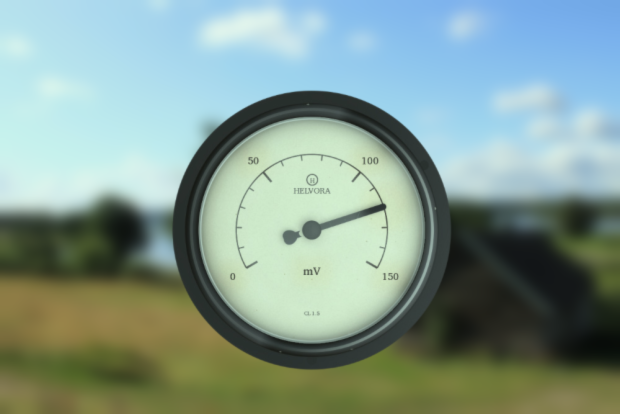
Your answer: {"value": 120, "unit": "mV"}
